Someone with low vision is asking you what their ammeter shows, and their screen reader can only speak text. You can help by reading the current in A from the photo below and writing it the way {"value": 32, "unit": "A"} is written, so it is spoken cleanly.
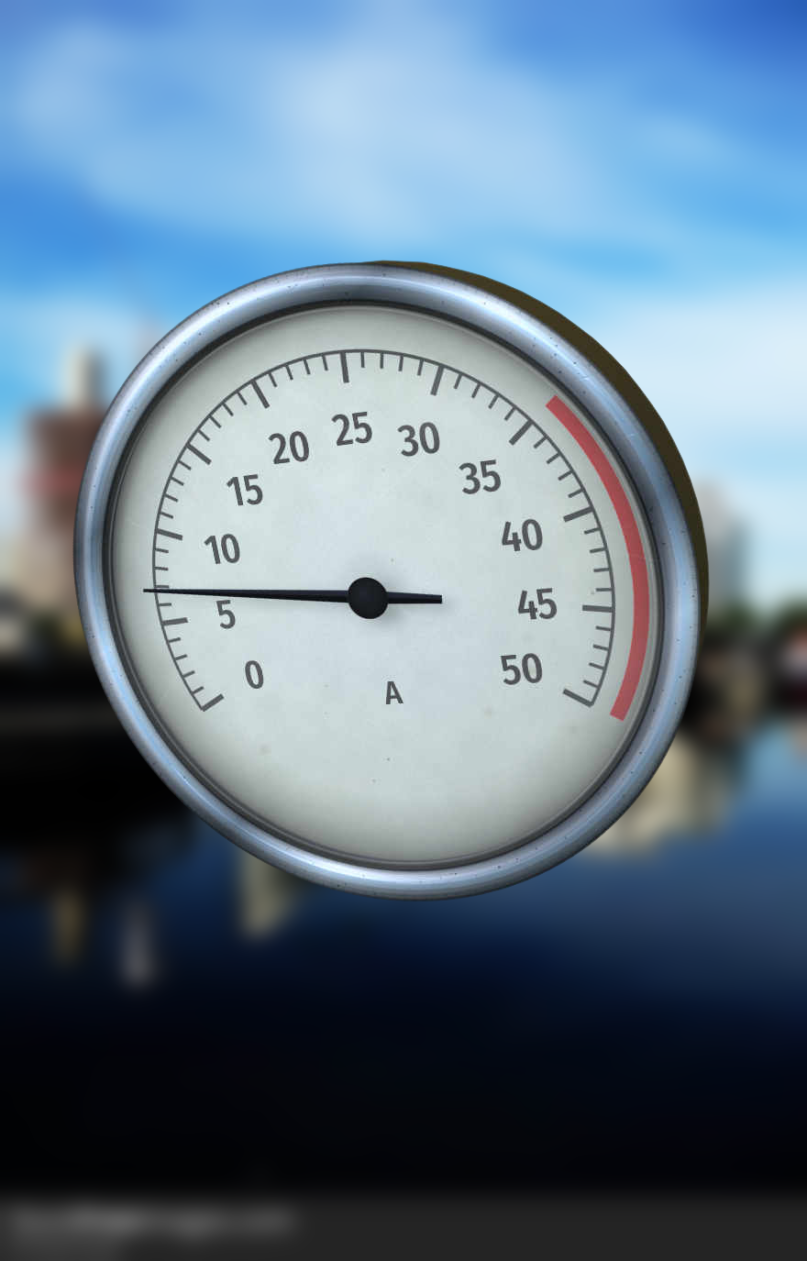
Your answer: {"value": 7, "unit": "A"}
